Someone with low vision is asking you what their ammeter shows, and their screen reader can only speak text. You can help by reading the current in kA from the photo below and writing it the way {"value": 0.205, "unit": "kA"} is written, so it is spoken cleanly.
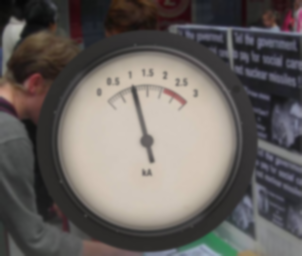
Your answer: {"value": 1, "unit": "kA"}
